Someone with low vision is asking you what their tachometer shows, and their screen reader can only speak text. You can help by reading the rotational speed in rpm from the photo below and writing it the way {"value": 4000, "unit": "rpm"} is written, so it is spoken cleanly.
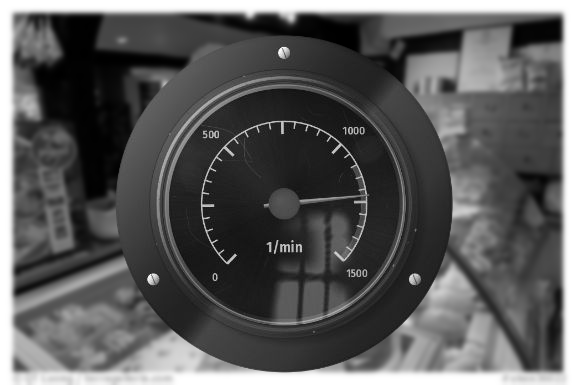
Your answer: {"value": 1225, "unit": "rpm"}
